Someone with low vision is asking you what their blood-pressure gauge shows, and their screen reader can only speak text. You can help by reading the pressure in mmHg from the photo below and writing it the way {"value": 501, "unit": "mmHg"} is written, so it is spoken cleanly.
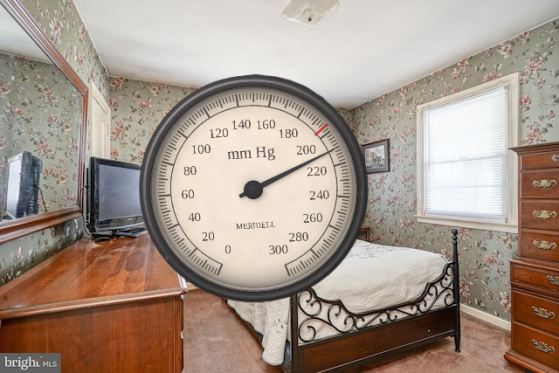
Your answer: {"value": 210, "unit": "mmHg"}
